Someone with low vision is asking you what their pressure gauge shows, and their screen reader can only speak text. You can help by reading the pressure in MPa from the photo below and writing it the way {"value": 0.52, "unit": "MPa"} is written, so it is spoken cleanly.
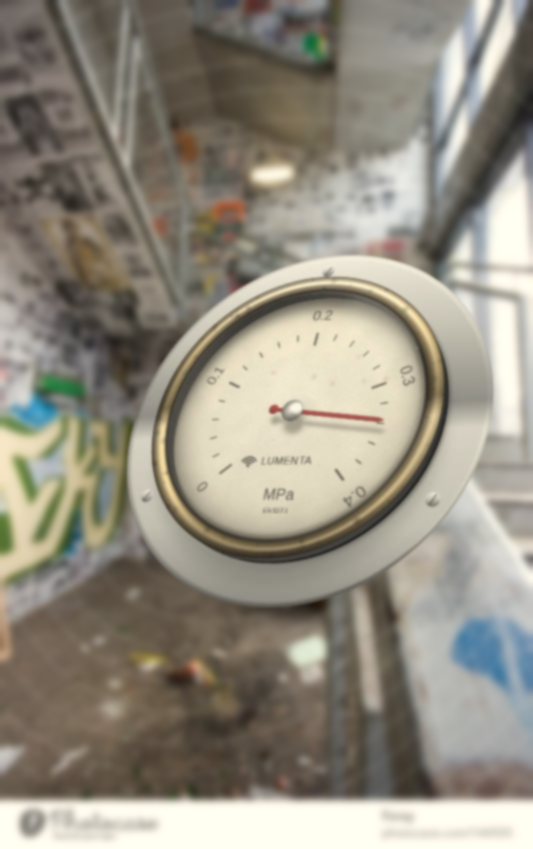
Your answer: {"value": 0.34, "unit": "MPa"}
